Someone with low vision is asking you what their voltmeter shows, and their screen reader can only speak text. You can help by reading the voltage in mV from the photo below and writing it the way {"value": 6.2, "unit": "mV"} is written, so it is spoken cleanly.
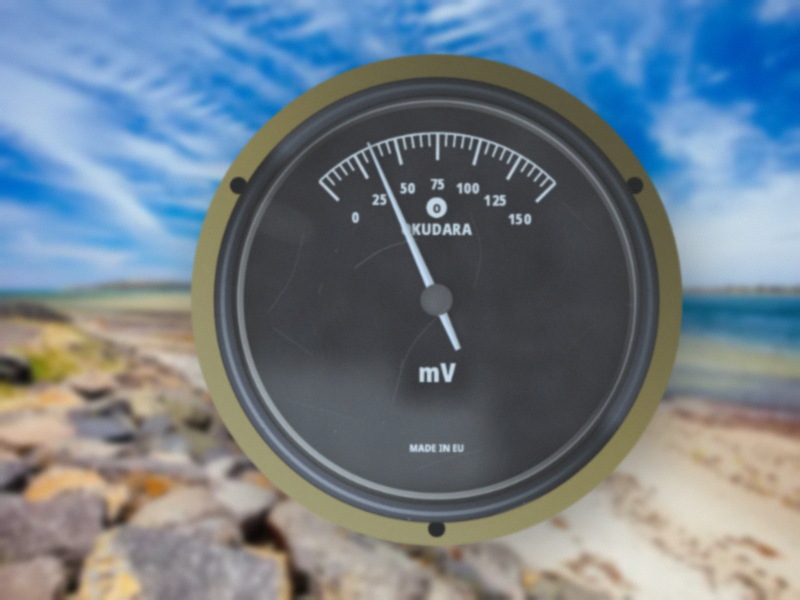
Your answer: {"value": 35, "unit": "mV"}
